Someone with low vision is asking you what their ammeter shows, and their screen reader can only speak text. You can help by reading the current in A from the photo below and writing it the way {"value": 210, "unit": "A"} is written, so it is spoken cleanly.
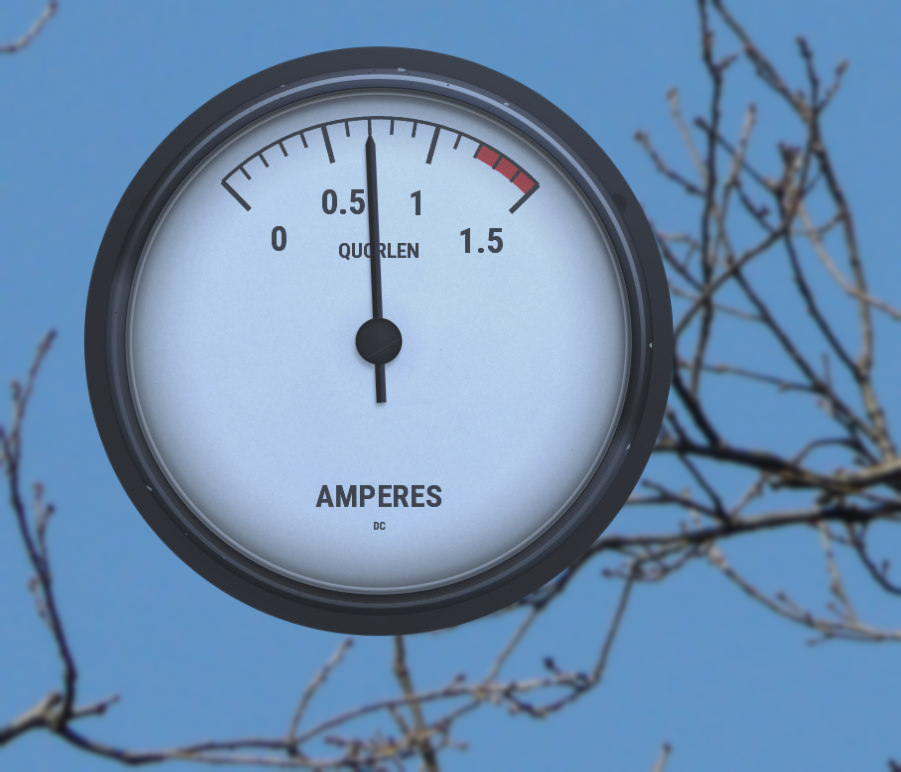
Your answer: {"value": 0.7, "unit": "A"}
